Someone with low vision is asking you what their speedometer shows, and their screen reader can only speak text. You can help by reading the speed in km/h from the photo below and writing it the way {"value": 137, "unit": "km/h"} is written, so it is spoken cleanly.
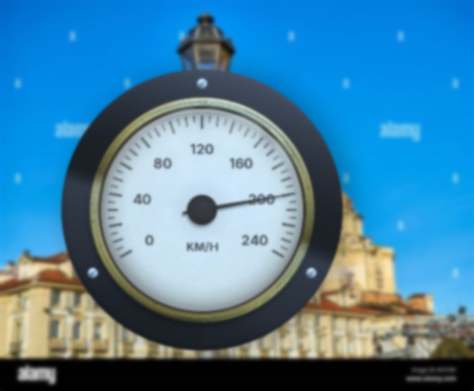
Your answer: {"value": 200, "unit": "km/h"}
